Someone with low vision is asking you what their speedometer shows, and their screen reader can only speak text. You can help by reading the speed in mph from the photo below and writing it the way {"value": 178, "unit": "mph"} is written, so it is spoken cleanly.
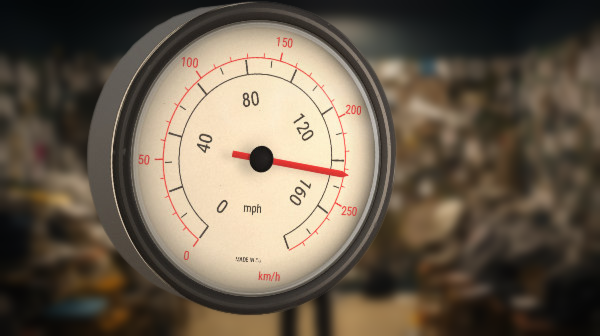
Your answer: {"value": 145, "unit": "mph"}
